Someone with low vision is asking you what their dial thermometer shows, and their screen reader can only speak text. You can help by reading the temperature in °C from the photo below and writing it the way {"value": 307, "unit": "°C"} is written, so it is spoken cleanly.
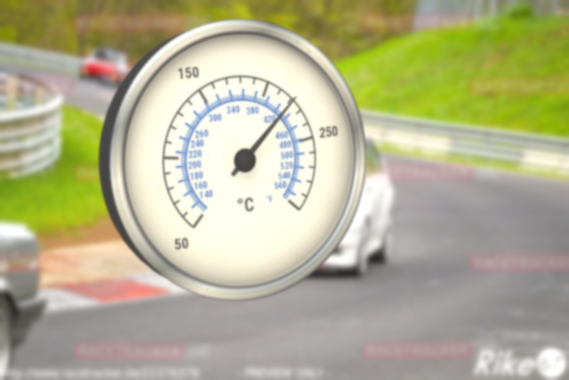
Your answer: {"value": 220, "unit": "°C"}
